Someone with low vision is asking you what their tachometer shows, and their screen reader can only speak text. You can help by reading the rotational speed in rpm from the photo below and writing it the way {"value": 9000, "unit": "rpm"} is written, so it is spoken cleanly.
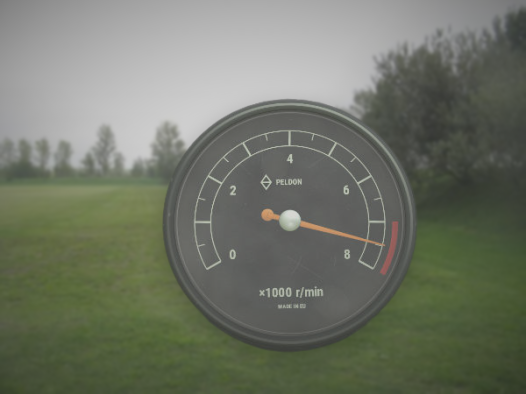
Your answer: {"value": 7500, "unit": "rpm"}
